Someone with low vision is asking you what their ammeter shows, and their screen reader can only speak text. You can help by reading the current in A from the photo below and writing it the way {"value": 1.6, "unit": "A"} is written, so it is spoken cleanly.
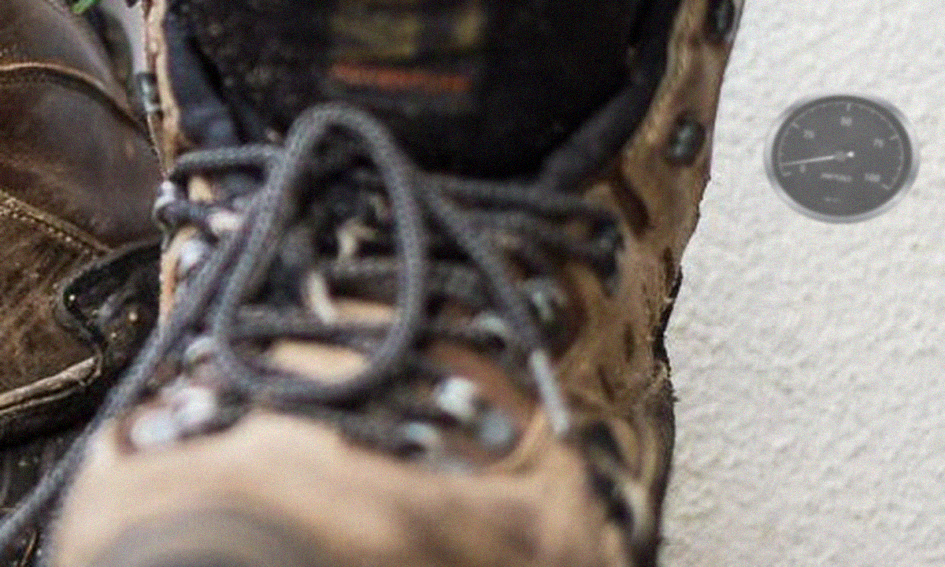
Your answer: {"value": 5, "unit": "A"}
